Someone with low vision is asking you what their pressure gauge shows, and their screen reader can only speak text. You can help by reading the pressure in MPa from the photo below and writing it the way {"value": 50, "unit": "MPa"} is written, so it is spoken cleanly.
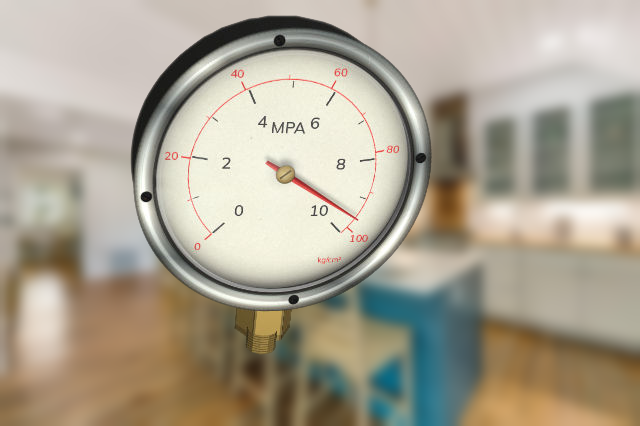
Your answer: {"value": 9.5, "unit": "MPa"}
